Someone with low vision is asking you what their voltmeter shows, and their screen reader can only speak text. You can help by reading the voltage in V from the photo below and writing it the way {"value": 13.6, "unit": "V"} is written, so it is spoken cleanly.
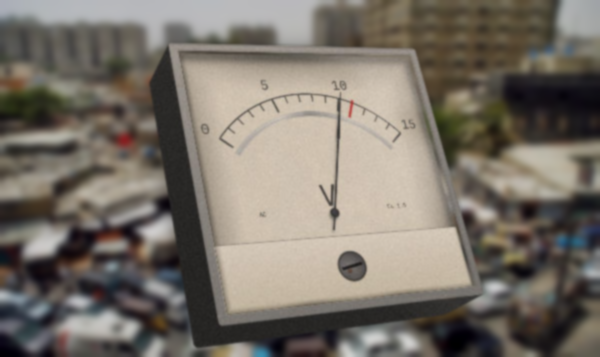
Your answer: {"value": 10, "unit": "V"}
